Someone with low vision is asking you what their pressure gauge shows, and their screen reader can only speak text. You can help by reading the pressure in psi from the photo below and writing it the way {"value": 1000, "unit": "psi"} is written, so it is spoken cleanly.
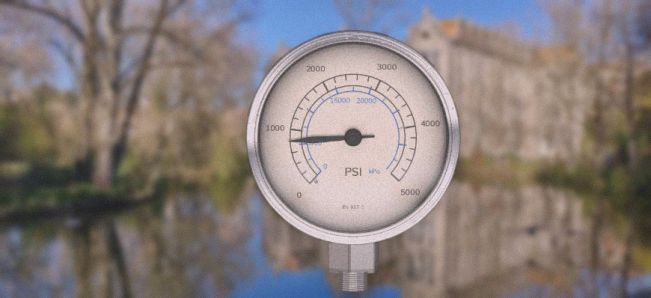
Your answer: {"value": 800, "unit": "psi"}
